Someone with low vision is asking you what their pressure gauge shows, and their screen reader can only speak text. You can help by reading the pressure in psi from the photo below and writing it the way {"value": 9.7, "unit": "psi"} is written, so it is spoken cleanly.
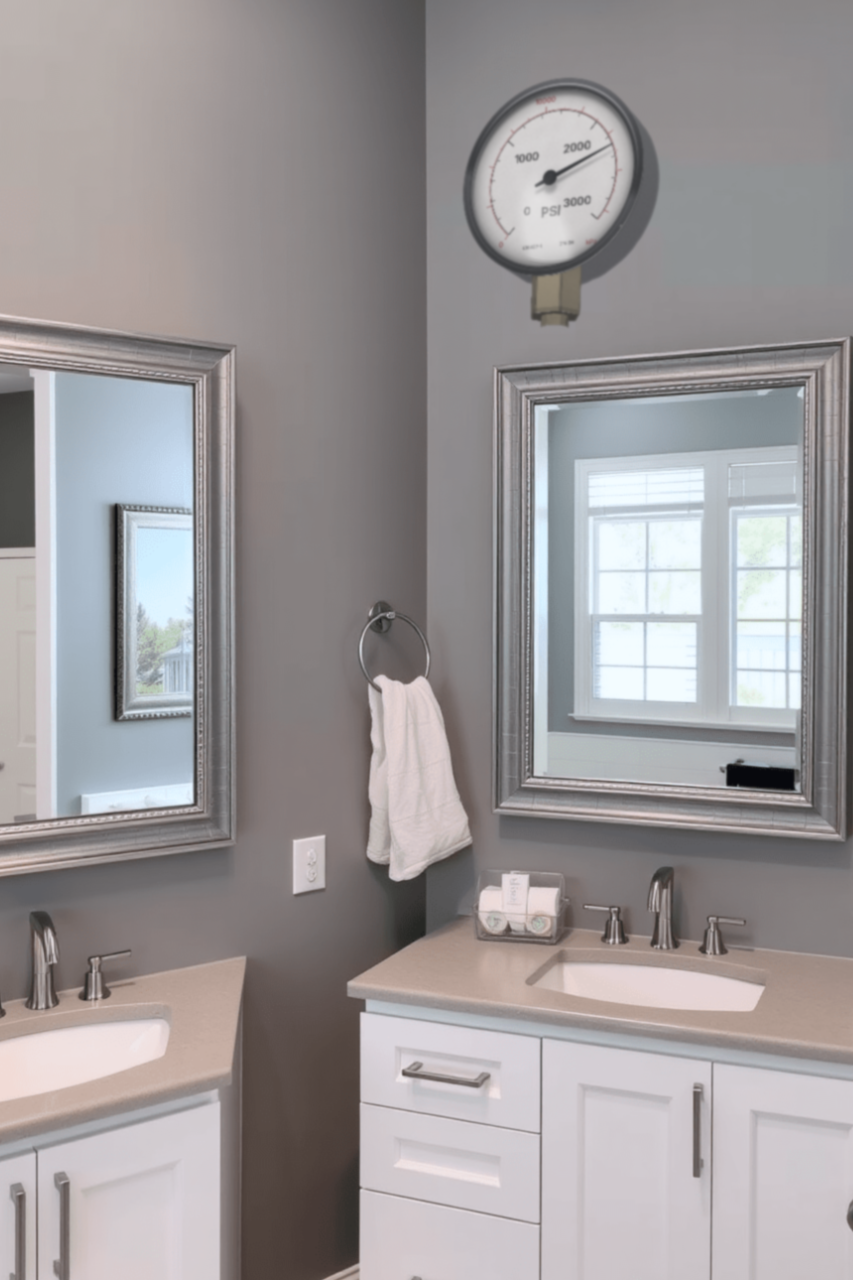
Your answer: {"value": 2300, "unit": "psi"}
